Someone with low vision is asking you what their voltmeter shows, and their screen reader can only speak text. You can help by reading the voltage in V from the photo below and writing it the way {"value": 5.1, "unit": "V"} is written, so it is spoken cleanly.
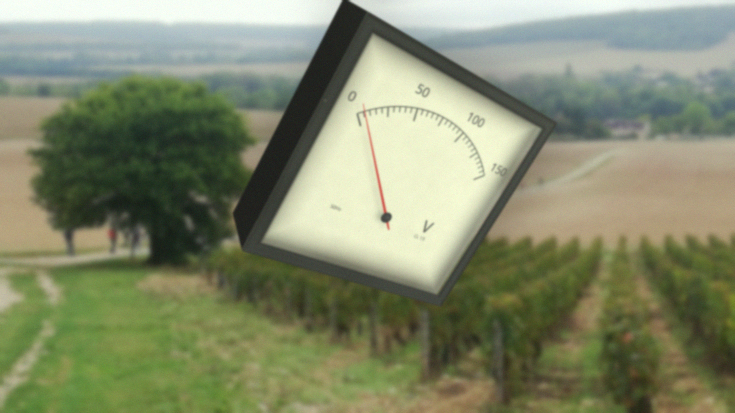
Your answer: {"value": 5, "unit": "V"}
